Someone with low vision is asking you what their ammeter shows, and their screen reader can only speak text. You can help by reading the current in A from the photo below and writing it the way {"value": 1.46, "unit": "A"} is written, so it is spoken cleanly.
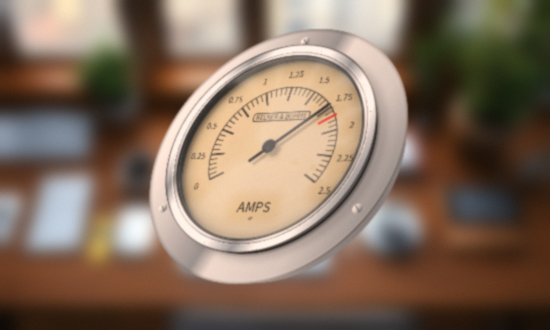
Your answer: {"value": 1.75, "unit": "A"}
